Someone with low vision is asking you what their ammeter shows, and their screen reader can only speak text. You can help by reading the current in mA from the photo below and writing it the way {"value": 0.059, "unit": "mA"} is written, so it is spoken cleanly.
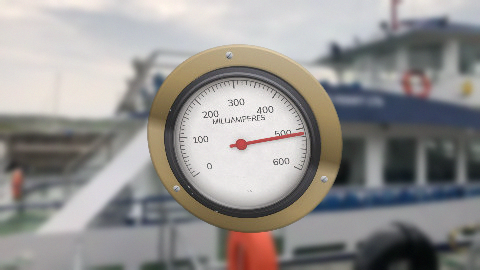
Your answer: {"value": 510, "unit": "mA"}
